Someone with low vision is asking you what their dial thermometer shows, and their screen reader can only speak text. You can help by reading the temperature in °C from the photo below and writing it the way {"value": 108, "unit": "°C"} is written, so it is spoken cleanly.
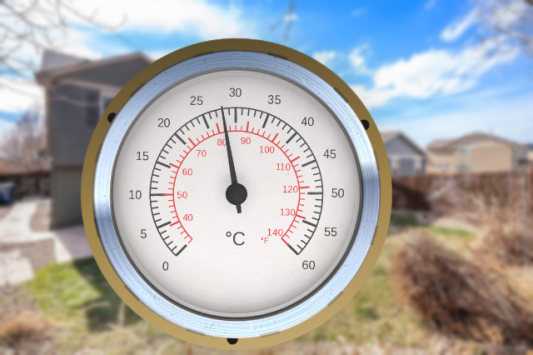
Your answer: {"value": 28, "unit": "°C"}
